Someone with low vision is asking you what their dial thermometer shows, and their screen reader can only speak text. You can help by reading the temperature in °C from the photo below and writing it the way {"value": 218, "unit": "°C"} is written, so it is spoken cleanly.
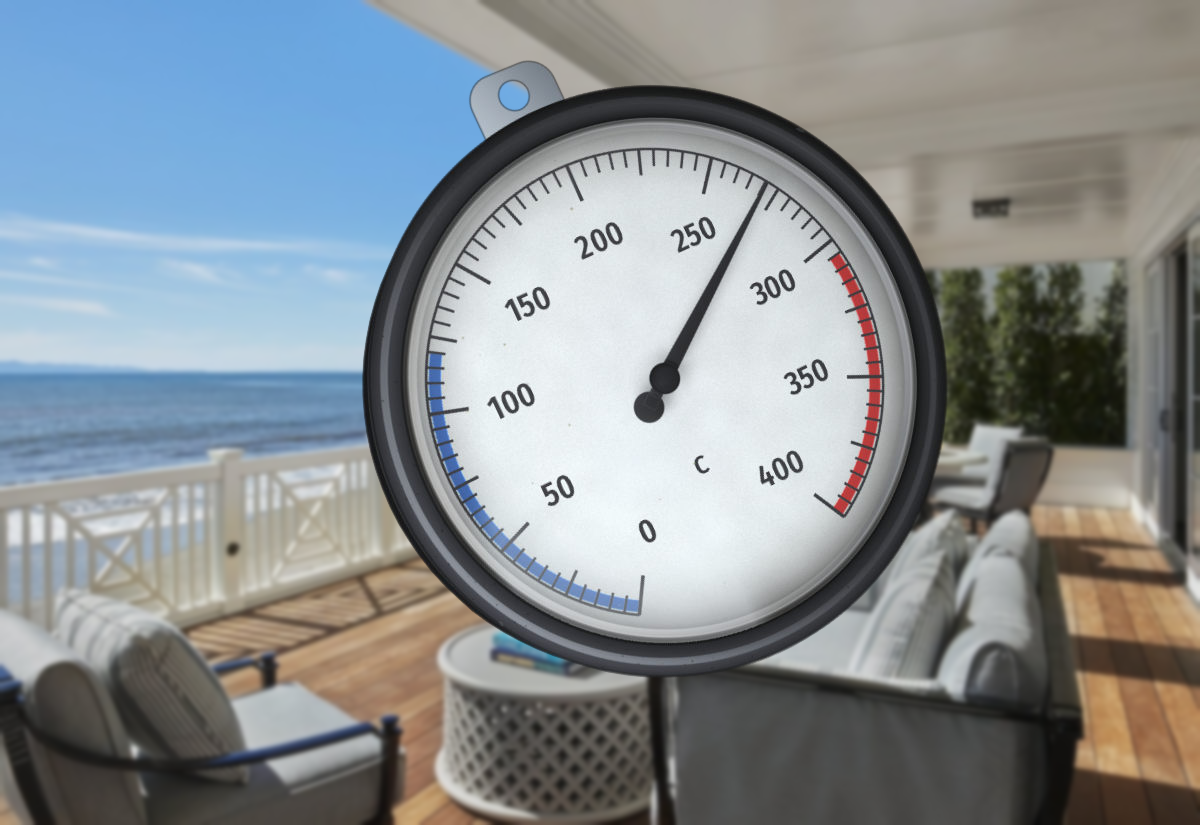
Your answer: {"value": 270, "unit": "°C"}
